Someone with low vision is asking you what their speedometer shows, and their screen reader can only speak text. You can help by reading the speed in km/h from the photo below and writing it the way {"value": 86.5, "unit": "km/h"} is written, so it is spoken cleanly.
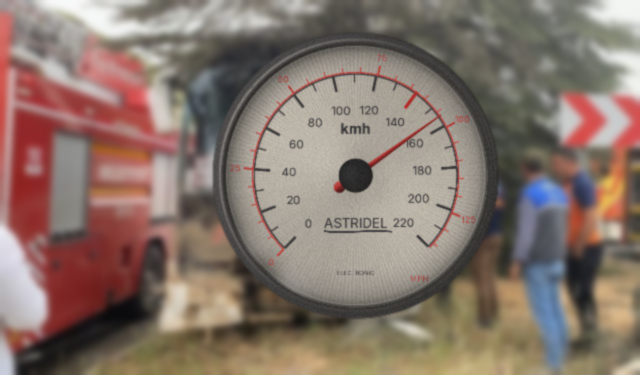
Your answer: {"value": 155, "unit": "km/h"}
